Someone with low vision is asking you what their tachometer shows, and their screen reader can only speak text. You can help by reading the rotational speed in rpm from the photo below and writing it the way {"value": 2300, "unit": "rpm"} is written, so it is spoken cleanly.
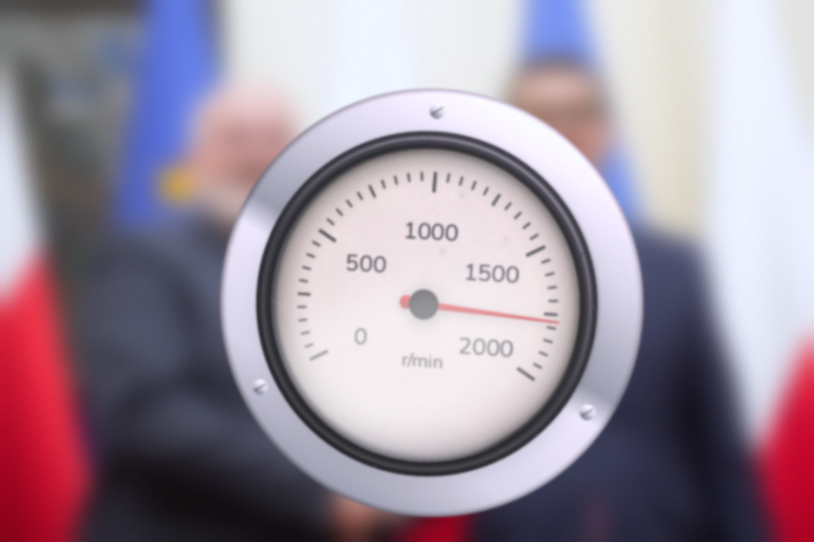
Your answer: {"value": 1775, "unit": "rpm"}
